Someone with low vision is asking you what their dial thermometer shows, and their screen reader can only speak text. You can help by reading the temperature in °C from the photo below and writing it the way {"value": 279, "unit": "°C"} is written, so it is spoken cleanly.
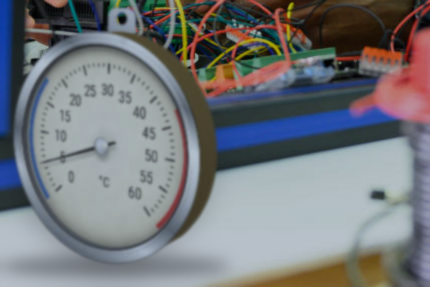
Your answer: {"value": 5, "unit": "°C"}
